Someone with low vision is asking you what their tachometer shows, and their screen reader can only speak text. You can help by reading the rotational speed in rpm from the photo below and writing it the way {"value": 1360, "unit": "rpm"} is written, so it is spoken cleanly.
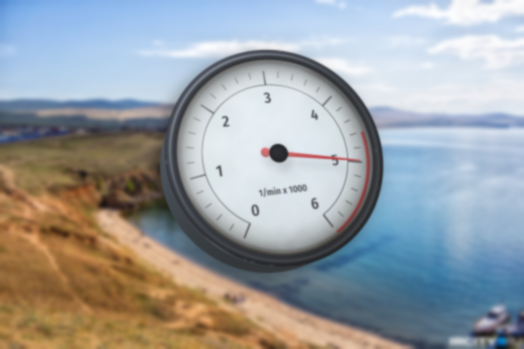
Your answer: {"value": 5000, "unit": "rpm"}
